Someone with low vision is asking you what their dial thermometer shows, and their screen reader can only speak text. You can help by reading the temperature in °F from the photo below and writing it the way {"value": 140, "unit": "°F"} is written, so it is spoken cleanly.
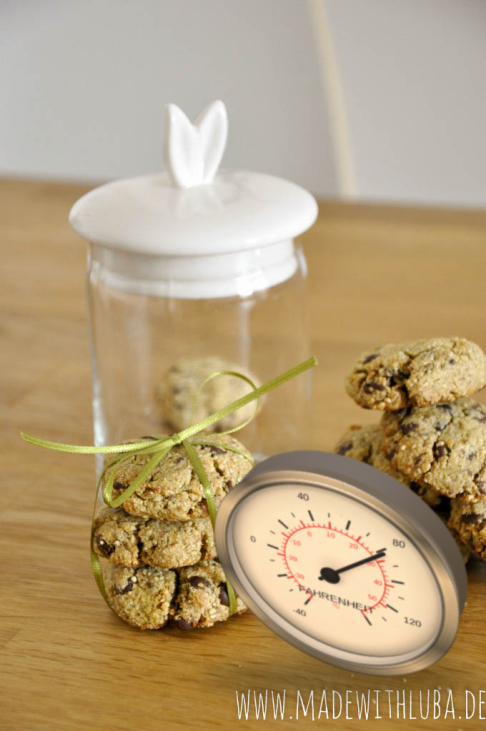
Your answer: {"value": 80, "unit": "°F"}
